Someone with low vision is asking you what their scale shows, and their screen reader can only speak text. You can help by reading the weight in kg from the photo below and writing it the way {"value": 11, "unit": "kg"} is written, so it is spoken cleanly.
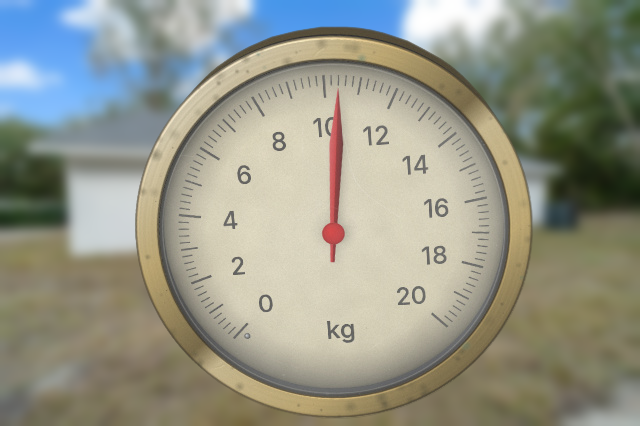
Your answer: {"value": 10.4, "unit": "kg"}
